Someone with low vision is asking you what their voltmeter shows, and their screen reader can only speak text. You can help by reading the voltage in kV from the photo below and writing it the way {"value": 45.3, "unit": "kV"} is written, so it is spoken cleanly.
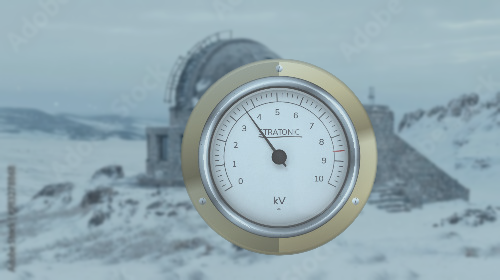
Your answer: {"value": 3.6, "unit": "kV"}
